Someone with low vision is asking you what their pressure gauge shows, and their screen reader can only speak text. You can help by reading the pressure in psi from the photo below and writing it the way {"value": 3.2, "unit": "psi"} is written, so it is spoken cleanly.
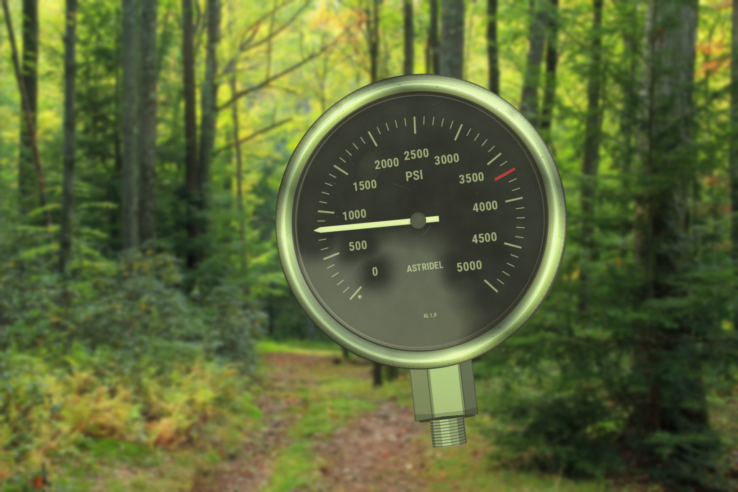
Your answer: {"value": 800, "unit": "psi"}
